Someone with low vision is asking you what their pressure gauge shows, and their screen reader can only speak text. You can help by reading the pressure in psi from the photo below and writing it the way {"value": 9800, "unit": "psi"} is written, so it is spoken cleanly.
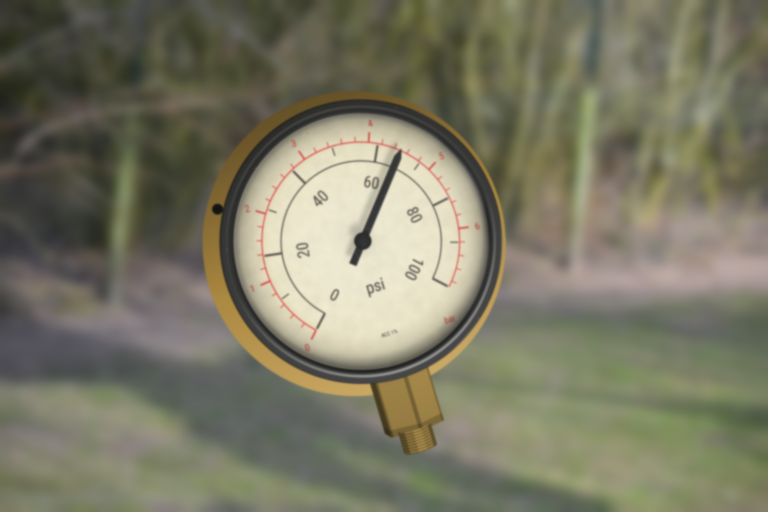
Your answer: {"value": 65, "unit": "psi"}
